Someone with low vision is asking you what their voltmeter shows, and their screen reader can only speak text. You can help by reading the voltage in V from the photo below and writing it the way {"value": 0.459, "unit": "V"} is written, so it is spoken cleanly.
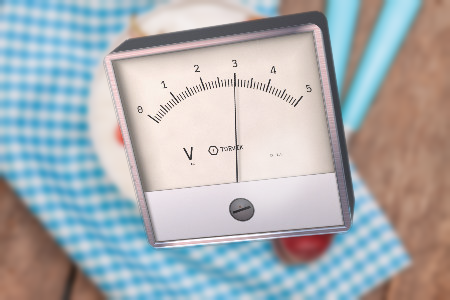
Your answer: {"value": 3, "unit": "V"}
